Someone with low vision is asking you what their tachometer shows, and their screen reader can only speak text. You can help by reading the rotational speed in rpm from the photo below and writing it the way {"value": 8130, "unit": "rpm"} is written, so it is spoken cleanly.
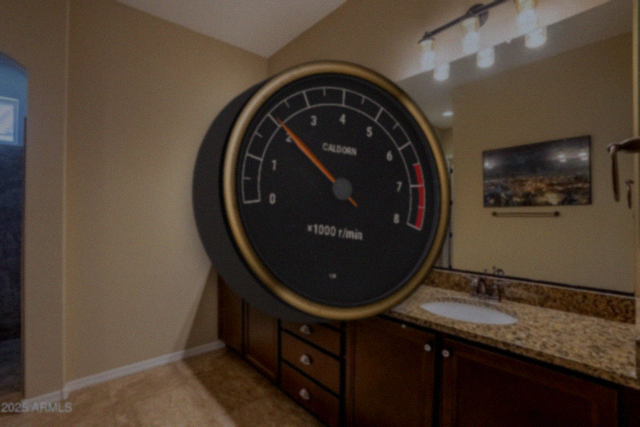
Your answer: {"value": 2000, "unit": "rpm"}
